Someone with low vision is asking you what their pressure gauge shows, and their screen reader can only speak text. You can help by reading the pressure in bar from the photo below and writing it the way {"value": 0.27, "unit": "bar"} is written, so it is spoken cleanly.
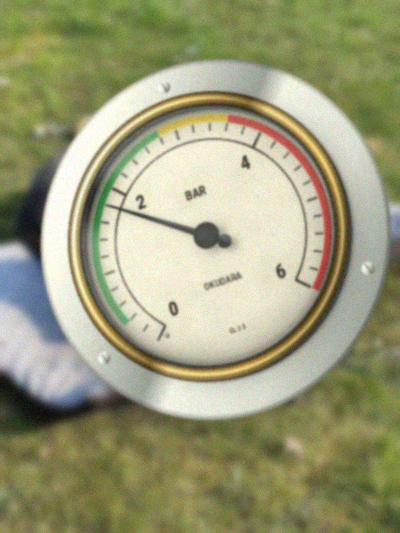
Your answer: {"value": 1.8, "unit": "bar"}
